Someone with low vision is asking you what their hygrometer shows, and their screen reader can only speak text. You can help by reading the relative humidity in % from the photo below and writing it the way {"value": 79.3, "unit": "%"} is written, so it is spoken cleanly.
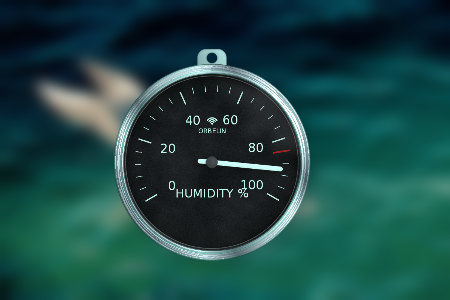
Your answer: {"value": 90, "unit": "%"}
